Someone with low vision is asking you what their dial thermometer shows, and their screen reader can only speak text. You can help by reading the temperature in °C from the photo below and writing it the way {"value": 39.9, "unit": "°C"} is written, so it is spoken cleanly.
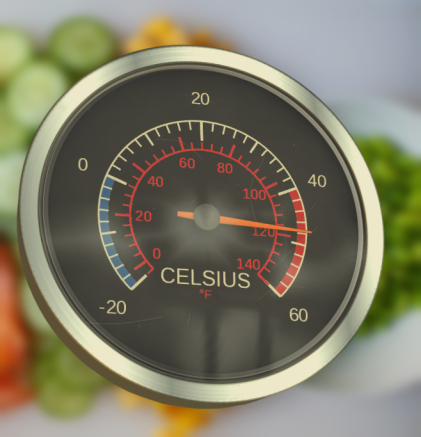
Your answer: {"value": 48, "unit": "°C"}
